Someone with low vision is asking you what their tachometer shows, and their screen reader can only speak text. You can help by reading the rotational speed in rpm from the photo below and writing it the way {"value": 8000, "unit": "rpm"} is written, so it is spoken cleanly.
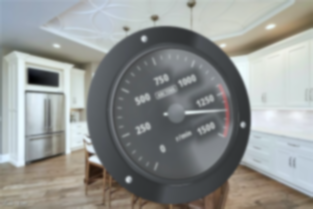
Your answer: {"value": 1350, "unit": "rpm"}
